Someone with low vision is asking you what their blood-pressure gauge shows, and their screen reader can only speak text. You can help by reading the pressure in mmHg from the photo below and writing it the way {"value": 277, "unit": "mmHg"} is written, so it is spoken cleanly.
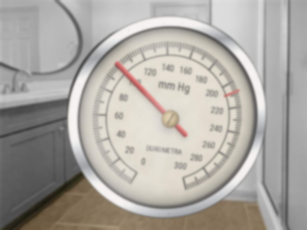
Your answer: {"value": 100, "unit": "mmHg"}
